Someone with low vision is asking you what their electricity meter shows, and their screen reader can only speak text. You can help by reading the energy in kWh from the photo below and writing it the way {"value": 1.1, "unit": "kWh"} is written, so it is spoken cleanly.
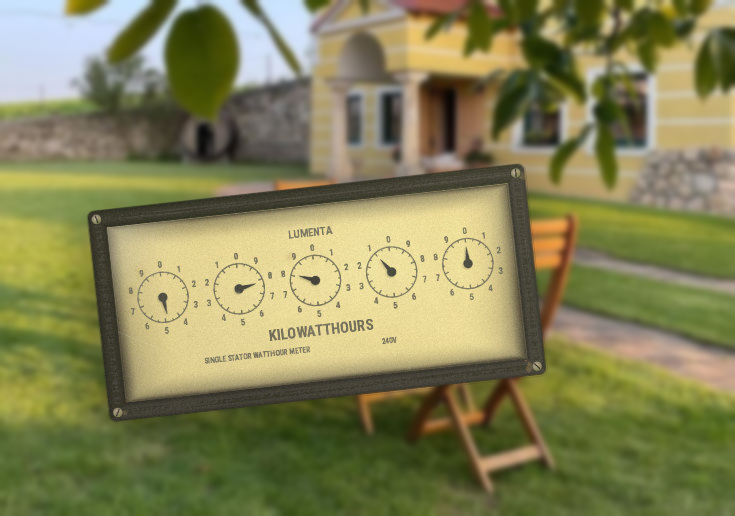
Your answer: {"value": 47810, "unit": "kWh"}
